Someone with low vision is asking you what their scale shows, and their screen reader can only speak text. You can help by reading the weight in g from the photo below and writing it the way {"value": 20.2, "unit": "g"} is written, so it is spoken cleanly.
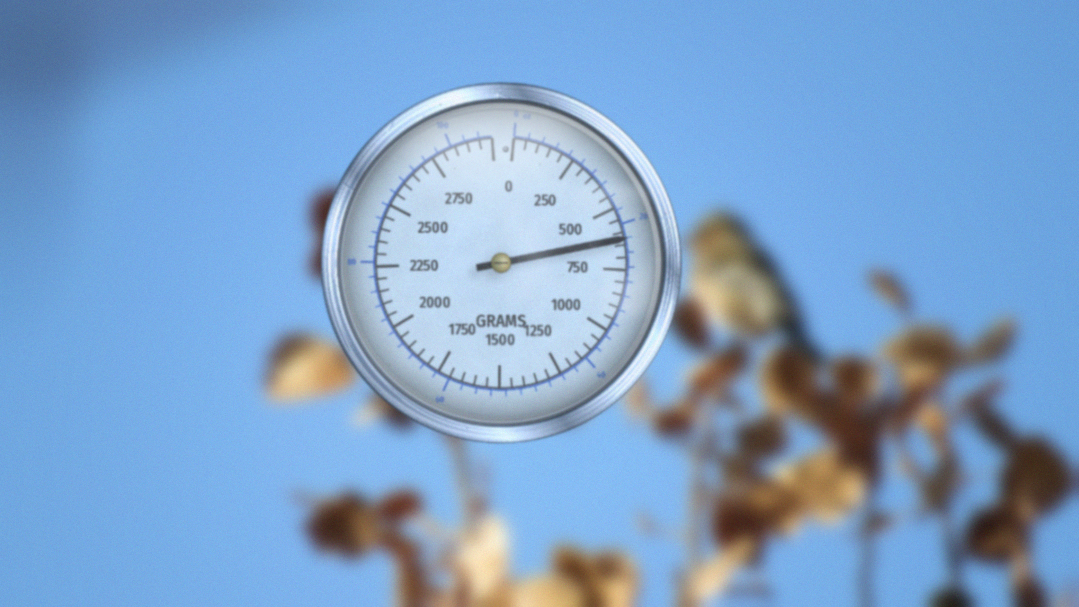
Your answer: {"value": 625, "unit": "g"}
